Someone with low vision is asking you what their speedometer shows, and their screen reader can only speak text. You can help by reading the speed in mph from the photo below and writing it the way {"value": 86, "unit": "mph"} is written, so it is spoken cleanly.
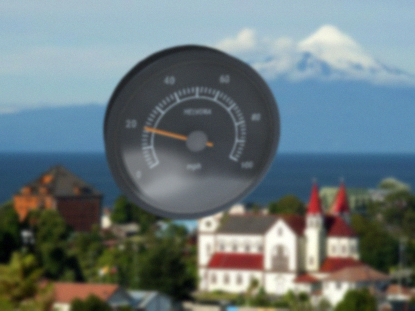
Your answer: {"value": 20, "unit": "mph"}
